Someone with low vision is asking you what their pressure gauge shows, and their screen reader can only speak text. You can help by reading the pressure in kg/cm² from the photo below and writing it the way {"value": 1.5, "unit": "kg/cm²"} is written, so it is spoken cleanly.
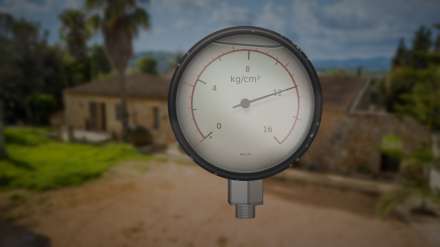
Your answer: {"value": 12, "unit": "kg/cm²"}
